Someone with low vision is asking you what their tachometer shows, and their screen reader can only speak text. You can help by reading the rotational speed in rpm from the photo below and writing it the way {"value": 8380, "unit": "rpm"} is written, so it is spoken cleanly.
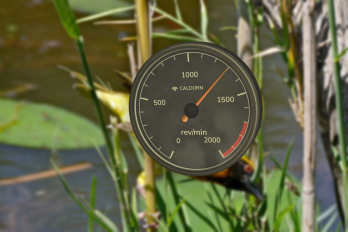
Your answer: {"value": 1300, "unit": "rpm"}
